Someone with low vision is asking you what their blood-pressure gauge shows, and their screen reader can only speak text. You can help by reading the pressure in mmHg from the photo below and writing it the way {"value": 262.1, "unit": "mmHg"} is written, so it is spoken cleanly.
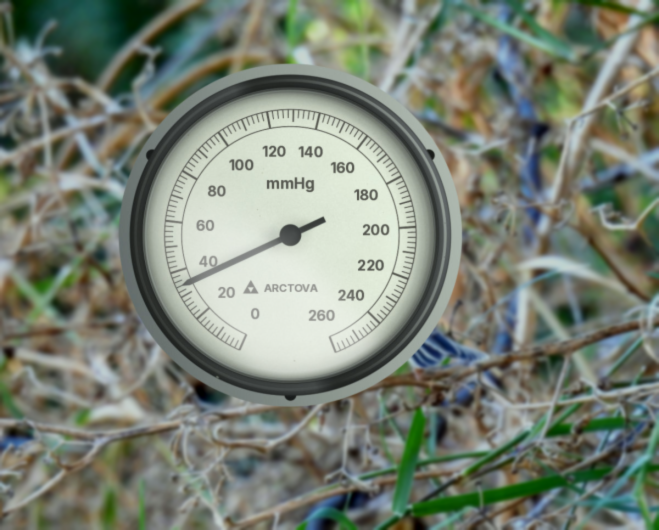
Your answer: {"value": 34, "unit": "mmHg"}
